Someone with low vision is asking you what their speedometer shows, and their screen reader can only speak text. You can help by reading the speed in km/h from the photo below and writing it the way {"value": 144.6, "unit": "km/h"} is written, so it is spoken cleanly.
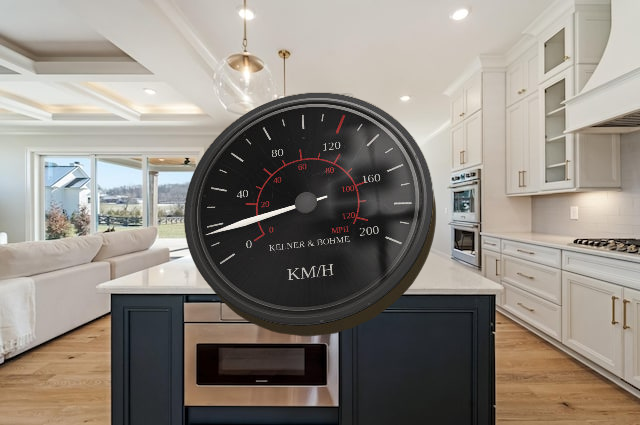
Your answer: {"value": 15, "unit": "km/h"}
